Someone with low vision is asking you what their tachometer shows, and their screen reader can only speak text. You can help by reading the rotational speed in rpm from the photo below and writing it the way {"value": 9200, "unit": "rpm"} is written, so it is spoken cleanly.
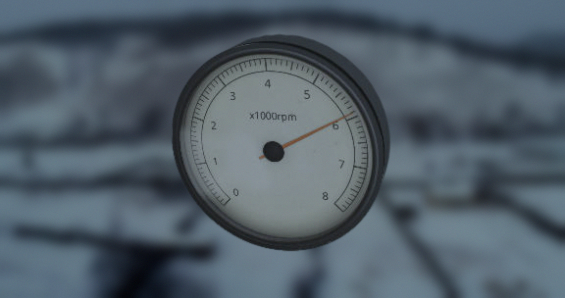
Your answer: {"value": 5900, "unit": "rpm"}
